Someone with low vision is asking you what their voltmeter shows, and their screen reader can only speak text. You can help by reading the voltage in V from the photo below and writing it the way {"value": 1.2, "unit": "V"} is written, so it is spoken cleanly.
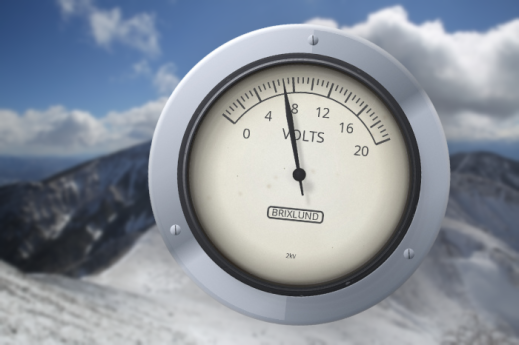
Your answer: {"value": 7, "unit": "V"}
